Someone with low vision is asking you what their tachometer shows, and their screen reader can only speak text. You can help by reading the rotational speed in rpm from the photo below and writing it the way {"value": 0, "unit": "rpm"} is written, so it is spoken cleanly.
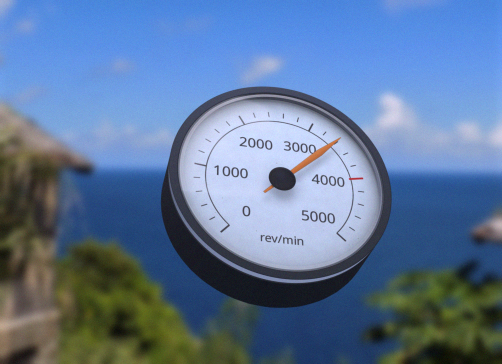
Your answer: {"value": 3400, "unit": "rpm"}
